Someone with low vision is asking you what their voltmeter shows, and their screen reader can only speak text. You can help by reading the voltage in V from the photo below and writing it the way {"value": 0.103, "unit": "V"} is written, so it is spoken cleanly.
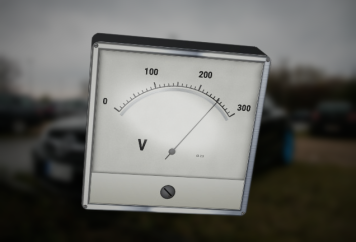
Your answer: {"value": 250, "unit": "V"}
